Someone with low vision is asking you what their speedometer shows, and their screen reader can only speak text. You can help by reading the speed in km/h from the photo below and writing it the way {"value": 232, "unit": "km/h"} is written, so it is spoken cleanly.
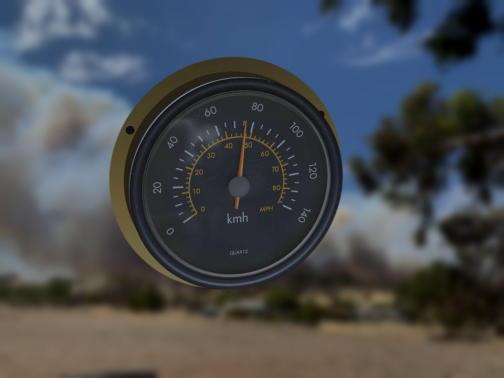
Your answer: {"value": 75, "unit": "km/h"}
